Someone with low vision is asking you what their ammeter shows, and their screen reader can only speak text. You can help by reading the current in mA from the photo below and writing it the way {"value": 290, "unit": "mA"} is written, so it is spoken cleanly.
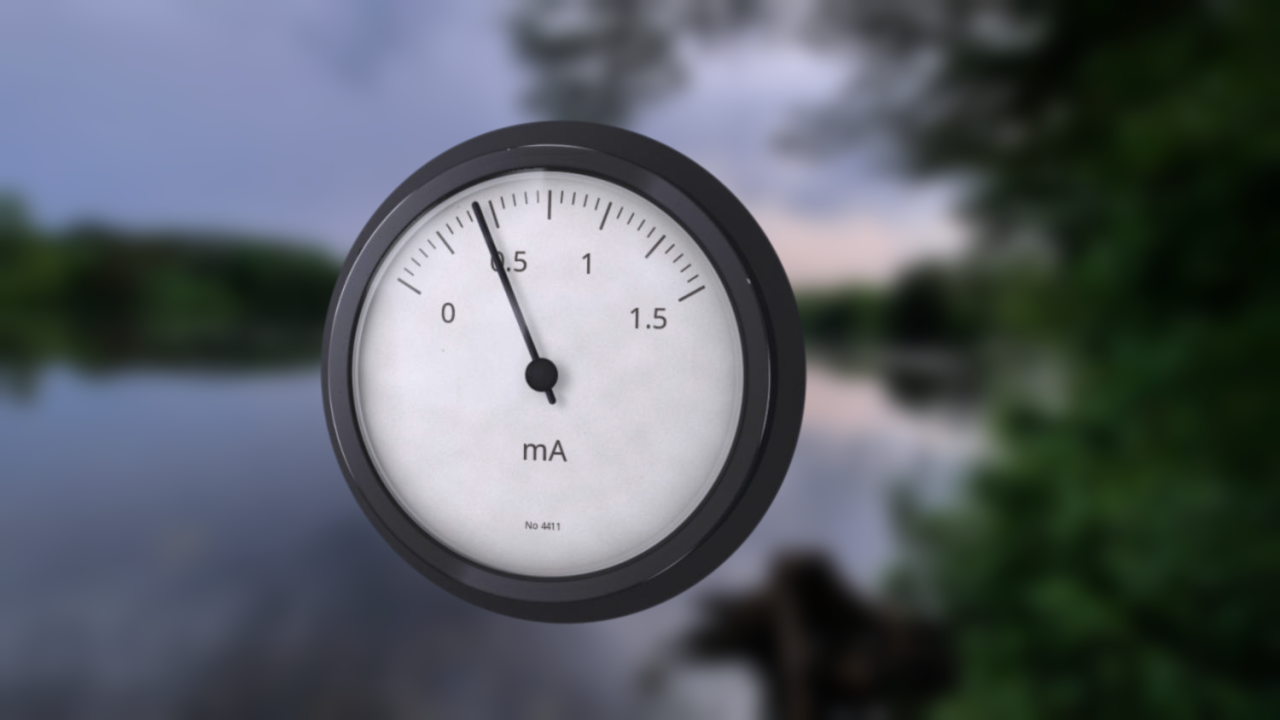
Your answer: {"value": 0.45, "unit": "mA"}
